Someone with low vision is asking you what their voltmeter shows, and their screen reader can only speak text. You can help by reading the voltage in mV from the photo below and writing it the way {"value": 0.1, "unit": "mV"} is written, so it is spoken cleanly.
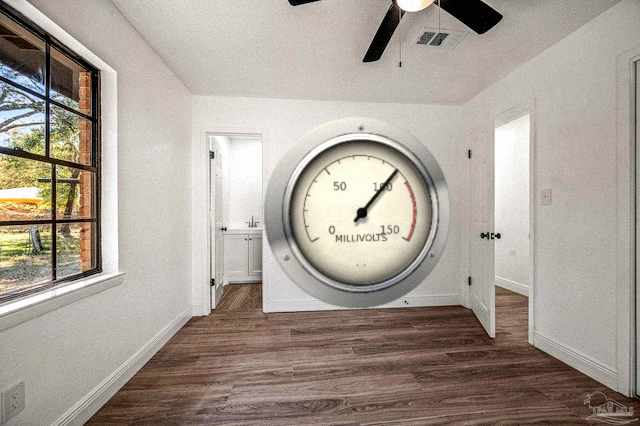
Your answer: {"value": 100, "unit": "mV"}
